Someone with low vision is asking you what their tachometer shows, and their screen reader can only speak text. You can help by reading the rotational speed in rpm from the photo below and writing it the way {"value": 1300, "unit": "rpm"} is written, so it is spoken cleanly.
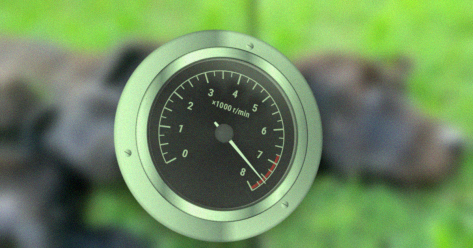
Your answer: {"value": 7625, "unit": "rpm"}
